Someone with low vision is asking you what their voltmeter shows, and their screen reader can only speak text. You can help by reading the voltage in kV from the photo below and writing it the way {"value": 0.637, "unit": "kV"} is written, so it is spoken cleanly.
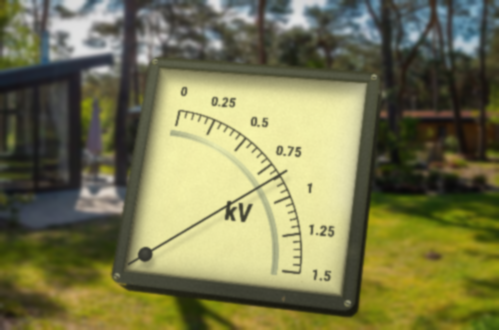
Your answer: {"value": 0.85, "unit": "kV"}
